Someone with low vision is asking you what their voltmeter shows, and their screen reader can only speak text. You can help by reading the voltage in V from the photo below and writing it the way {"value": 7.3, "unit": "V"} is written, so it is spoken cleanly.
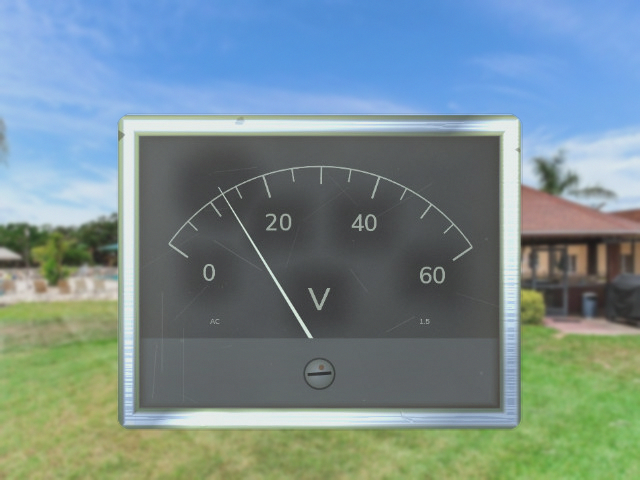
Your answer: {"value": 12.5, "unit": "V"}
